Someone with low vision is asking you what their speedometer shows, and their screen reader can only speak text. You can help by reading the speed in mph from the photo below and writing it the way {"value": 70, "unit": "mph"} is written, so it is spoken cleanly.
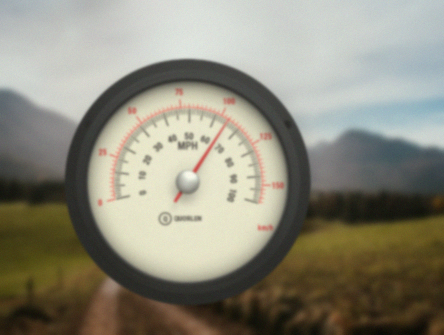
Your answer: {"value": 65, "unit": "mph"}
